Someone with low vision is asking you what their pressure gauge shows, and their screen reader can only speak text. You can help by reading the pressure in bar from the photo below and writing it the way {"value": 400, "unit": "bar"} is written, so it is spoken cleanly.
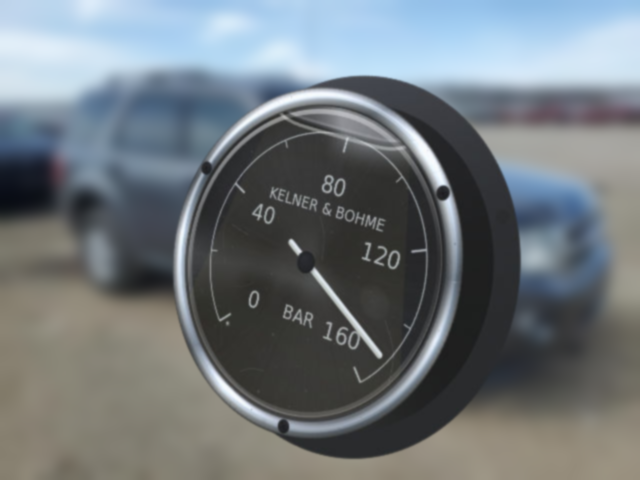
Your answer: {"value": 150, "unit": "bar"}
